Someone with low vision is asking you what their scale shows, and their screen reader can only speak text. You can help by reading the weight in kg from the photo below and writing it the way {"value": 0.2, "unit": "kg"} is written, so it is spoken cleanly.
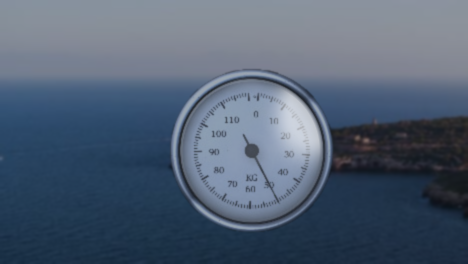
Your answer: {"value": 50, "unit": "kg"}
